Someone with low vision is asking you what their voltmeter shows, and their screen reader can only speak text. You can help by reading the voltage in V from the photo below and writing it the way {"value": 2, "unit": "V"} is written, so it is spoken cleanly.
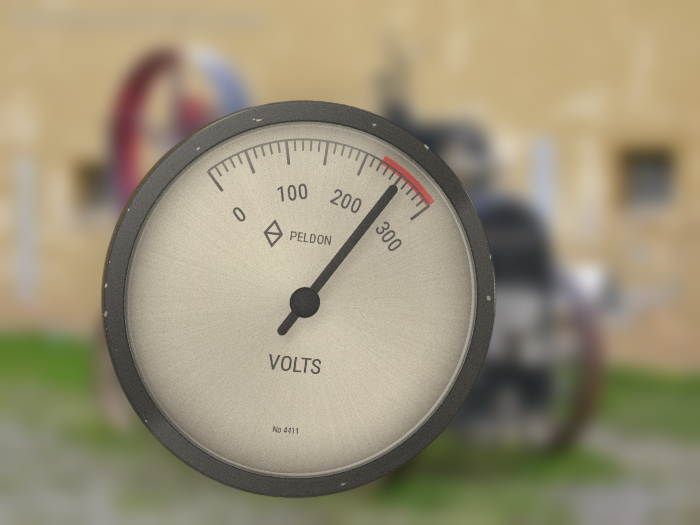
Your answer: {"value": 250, "unit": "V"}
